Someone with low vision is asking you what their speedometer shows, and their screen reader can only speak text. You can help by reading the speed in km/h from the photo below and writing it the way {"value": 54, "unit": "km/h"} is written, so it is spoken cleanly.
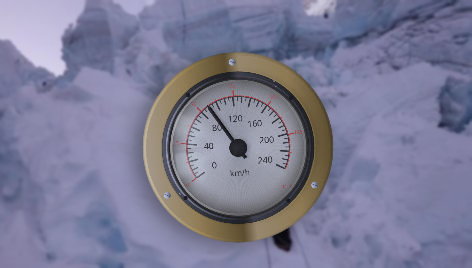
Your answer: {"value": 90, "unit": "km/h"}
